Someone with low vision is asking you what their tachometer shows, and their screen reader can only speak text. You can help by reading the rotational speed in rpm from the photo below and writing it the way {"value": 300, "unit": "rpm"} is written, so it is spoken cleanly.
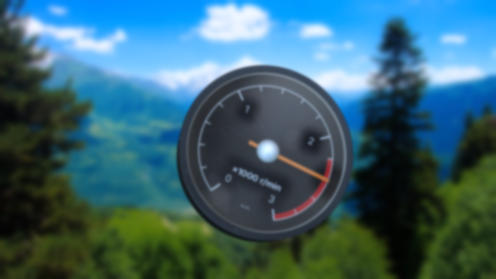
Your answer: {"value": 2400, "unit": "rpm"}
